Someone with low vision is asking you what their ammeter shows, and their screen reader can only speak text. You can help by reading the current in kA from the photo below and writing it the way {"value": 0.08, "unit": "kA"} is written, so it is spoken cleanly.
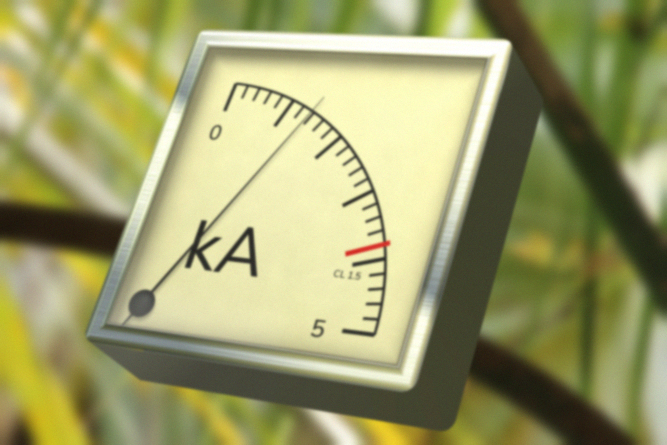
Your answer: {"value": 1.4, "unit": "kA"}
